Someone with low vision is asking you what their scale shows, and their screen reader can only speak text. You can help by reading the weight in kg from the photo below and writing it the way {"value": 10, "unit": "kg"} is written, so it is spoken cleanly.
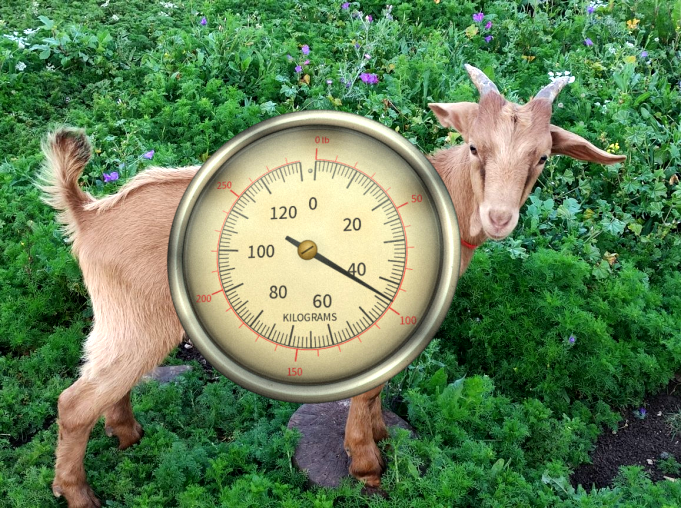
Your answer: {"value": 44, "unit": "kg"}
